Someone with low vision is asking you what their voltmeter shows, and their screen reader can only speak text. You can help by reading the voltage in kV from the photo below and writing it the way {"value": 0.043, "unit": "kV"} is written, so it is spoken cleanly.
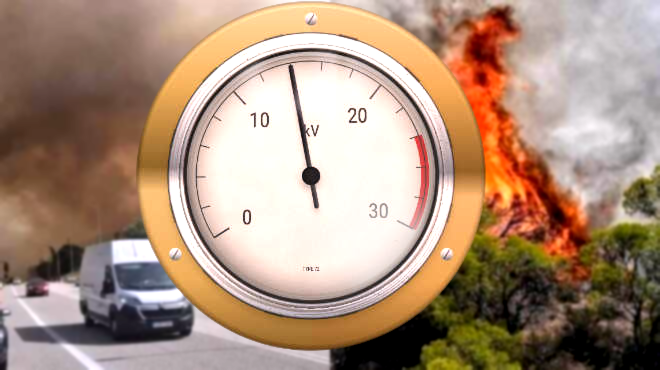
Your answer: {"value": 14, "unit": "kV"}
